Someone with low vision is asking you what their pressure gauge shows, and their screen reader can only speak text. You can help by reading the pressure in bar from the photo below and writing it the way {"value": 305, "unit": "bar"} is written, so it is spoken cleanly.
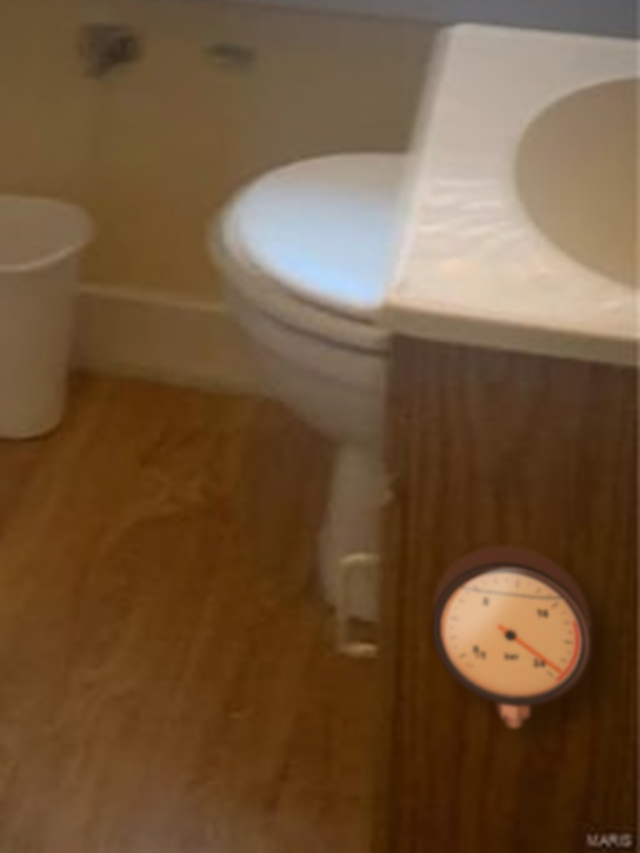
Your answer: {"value": 23, "unit": "bar"}
